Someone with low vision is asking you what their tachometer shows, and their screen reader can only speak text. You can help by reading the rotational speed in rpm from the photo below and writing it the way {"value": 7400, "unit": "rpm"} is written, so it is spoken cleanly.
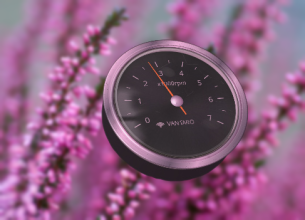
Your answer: {"value": 2750, "unit": "rpm"}
